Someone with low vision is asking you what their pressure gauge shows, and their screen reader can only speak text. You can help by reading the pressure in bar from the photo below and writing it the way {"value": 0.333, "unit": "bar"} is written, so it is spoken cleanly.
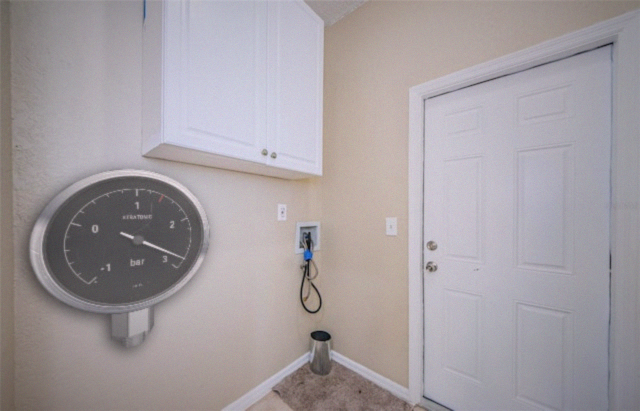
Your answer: {"value": 2.8, "unit": "bar"}
